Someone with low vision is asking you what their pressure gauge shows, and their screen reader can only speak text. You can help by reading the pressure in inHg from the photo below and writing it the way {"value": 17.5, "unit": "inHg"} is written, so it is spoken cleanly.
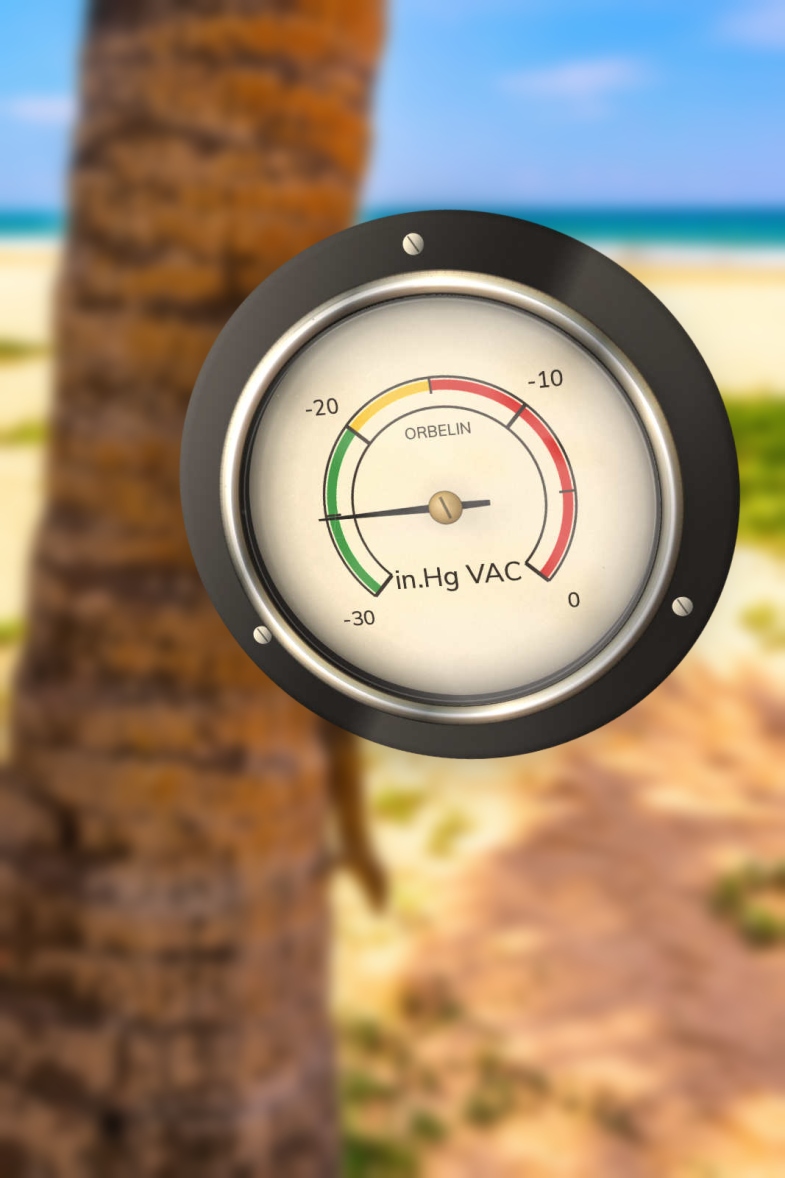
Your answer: {"value": -25, "unit": "inHg"}
